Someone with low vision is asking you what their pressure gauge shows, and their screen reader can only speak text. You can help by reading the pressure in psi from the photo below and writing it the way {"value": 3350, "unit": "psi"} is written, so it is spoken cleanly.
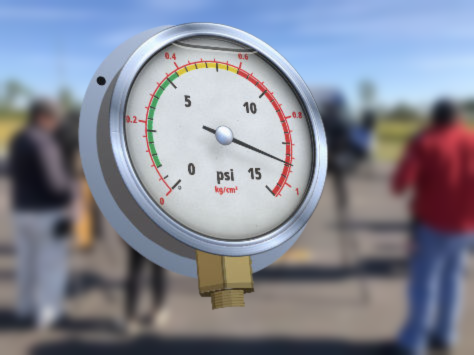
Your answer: {"value": 13.5, "unit": "psi"}
